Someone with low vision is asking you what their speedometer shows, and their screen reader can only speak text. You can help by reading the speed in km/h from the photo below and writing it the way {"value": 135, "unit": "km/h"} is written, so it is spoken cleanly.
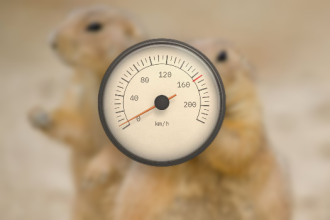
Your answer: {"value": 5, "unit": "km/h"}
